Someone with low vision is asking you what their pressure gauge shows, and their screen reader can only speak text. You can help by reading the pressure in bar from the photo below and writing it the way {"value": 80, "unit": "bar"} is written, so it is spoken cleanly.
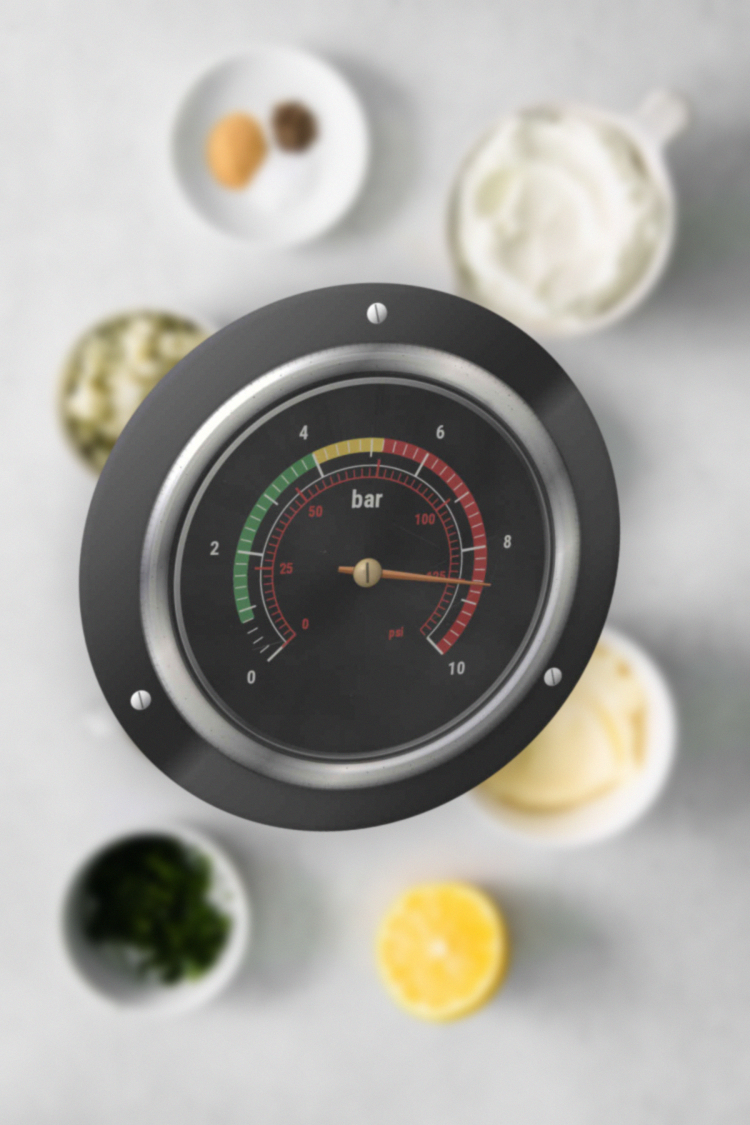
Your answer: {"value": 8.6, "unit": "bar"}
